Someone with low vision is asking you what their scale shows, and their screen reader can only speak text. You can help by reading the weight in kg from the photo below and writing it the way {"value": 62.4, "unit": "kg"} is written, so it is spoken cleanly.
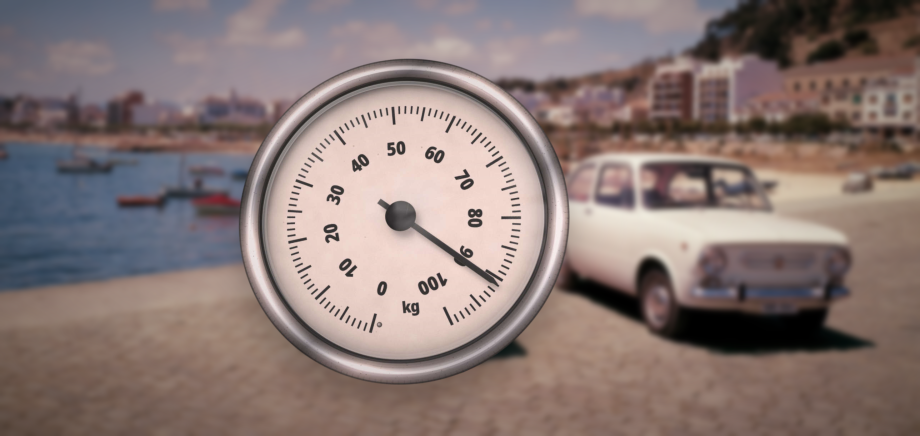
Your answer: {"value": 91, "unit": "kg"}
